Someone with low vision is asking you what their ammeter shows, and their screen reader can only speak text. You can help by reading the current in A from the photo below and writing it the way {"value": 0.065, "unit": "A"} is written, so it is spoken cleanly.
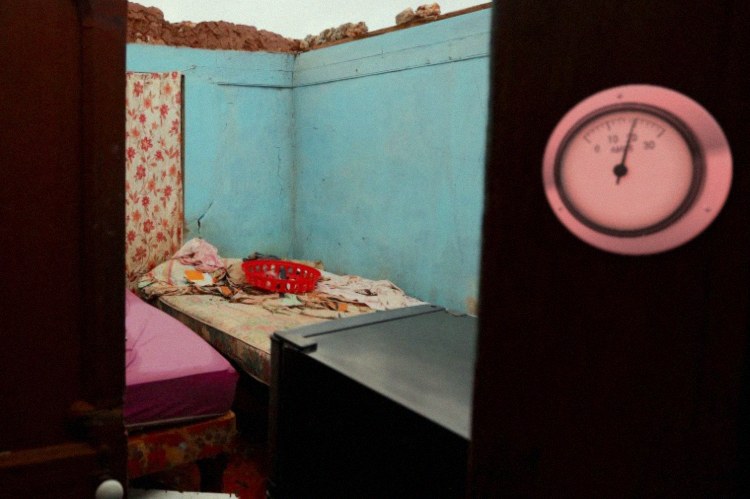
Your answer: {"value": 20, "unit": "A"}
